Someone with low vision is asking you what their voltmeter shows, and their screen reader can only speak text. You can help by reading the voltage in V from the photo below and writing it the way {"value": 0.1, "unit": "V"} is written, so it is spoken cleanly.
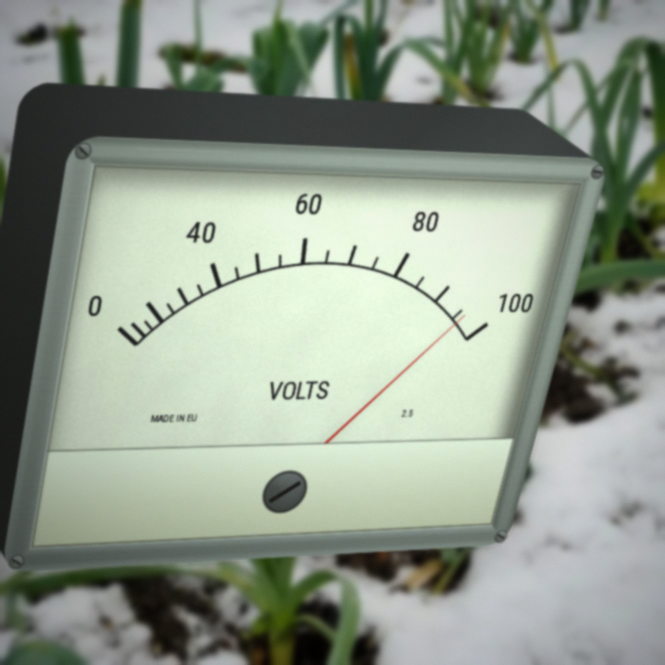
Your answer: {"value": 95, "unit": "V"}
